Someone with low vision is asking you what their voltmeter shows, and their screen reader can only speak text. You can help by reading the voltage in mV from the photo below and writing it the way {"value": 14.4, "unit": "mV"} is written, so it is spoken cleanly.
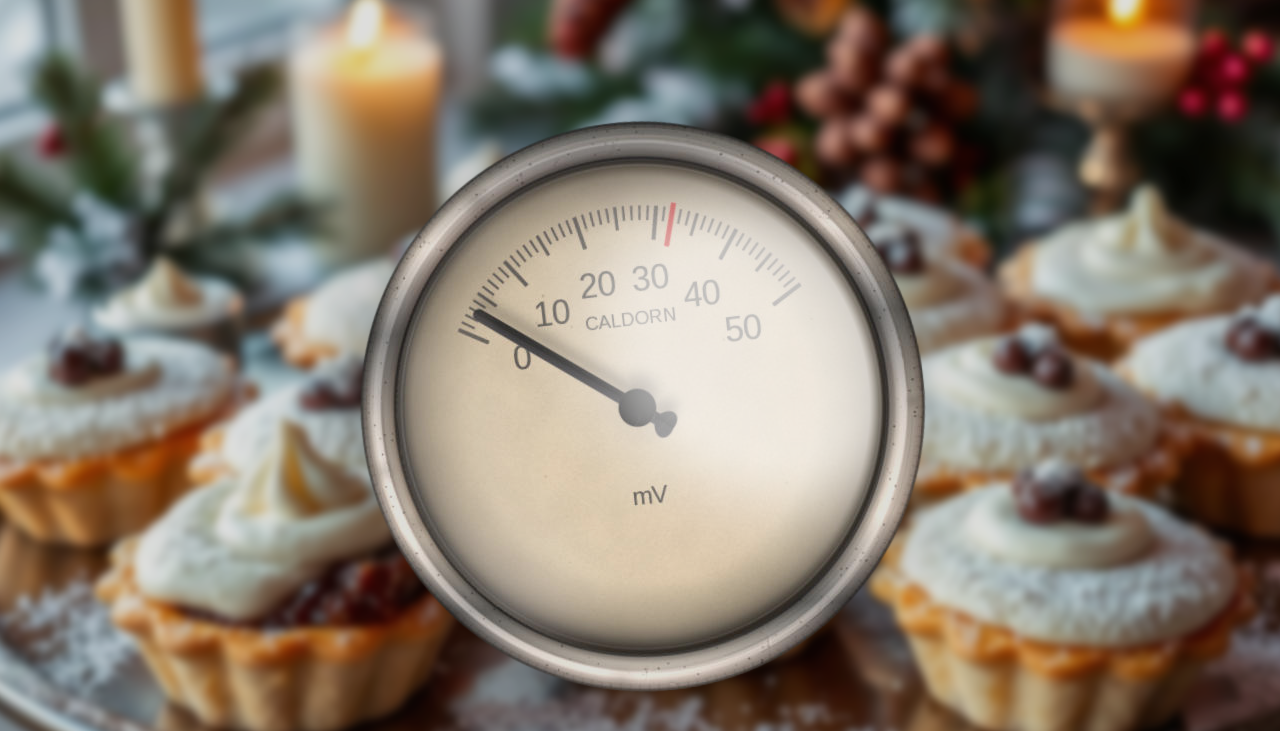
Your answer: {"value": 3, "unit": "mV"}
